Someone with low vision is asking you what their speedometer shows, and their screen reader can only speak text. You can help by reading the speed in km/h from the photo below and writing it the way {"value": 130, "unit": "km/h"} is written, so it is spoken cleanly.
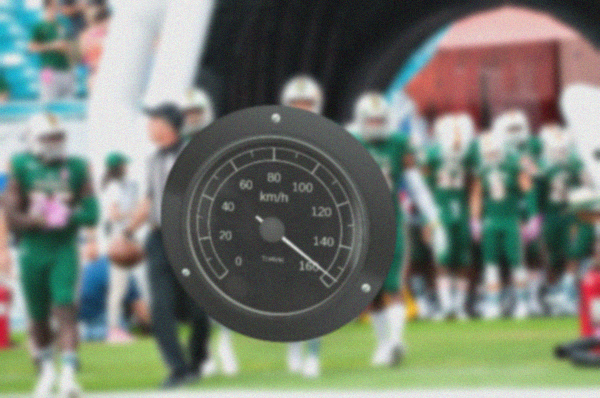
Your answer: {"value": 155, "unit": "km/h"}
